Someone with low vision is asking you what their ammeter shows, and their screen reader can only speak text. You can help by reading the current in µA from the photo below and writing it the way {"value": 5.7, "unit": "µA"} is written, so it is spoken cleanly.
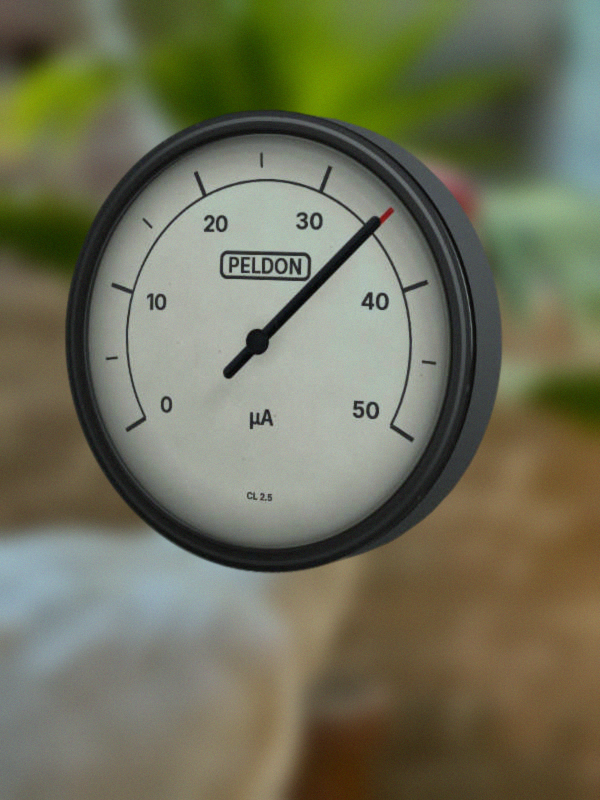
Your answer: {"value": 35, "unit": "µA"}
